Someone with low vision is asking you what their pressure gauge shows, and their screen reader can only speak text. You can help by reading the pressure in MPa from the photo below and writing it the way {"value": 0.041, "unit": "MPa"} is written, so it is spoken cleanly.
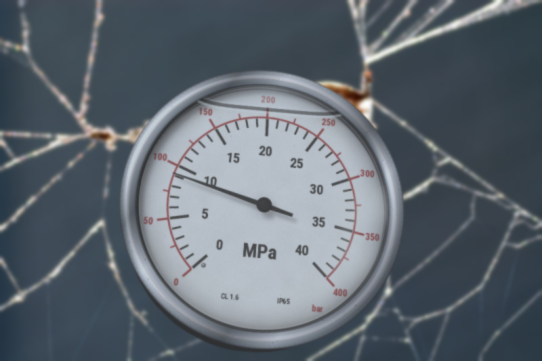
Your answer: {"value": 9, "unit": "MPa"}
